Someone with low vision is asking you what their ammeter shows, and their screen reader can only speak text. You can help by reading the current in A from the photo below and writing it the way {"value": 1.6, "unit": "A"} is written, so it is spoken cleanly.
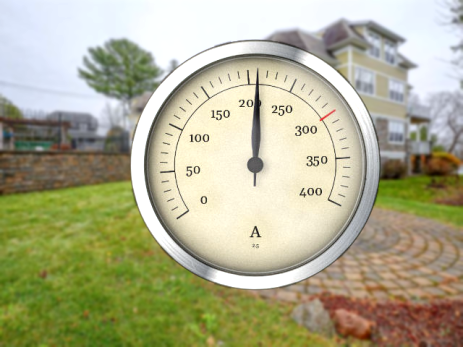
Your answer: {"value": 210, "unit": "A"}
